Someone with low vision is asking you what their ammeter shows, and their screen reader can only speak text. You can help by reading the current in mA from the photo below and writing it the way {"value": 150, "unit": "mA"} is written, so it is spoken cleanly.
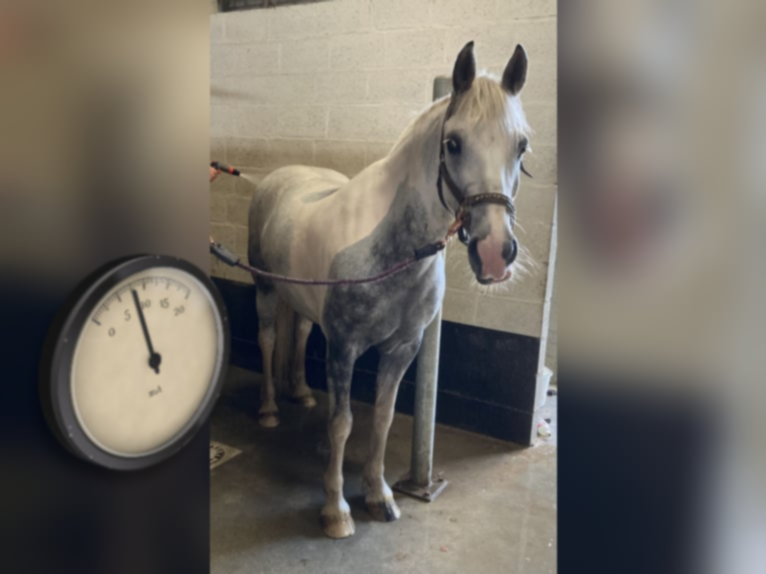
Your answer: {"value": 7.5, "unit": "mA"}
